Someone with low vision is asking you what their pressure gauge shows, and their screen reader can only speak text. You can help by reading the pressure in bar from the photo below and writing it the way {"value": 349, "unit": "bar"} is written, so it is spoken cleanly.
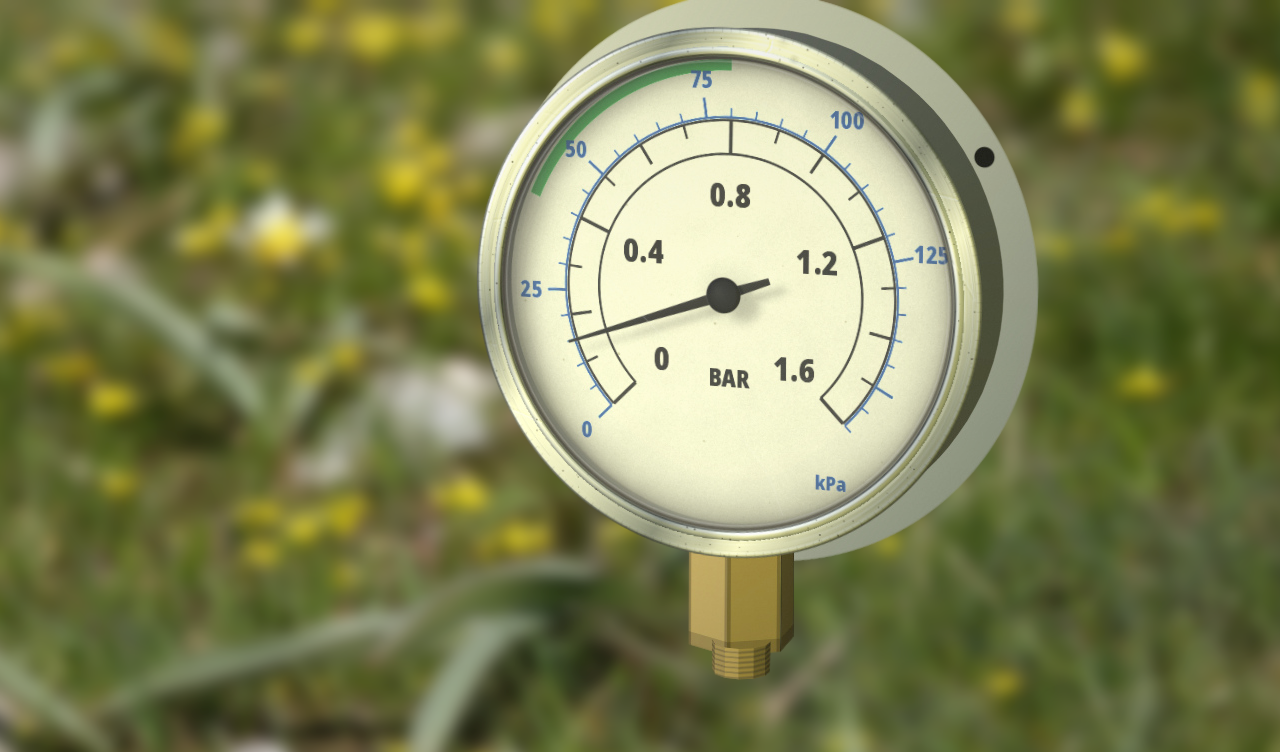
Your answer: {"value": 0.15, "unit": "bar"}
